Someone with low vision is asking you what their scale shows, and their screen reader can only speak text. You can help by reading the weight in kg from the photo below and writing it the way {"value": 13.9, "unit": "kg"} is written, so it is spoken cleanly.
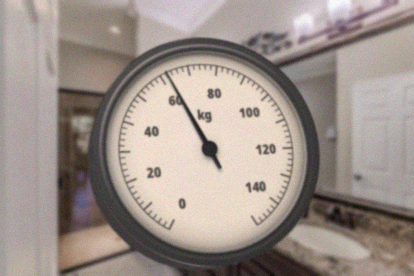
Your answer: {"value": 62, "unit": "kg"}
